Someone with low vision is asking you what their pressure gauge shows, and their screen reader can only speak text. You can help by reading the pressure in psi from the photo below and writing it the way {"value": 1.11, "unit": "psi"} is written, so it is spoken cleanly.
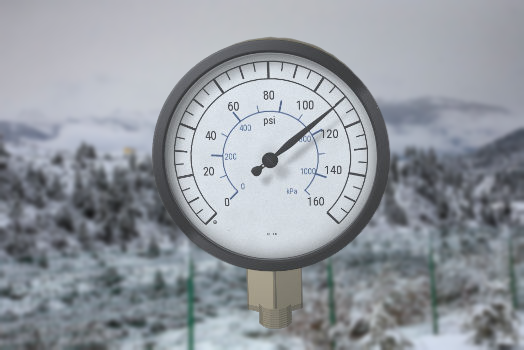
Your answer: {"value": 110, "unit": "psi"}
